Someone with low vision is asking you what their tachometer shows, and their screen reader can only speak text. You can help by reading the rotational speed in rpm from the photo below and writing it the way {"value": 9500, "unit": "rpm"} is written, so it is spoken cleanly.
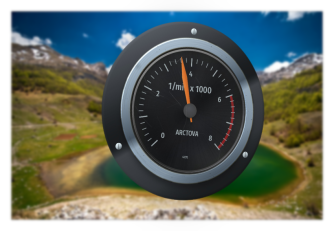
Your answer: {"value": 3600, "unit": "rpm"}
